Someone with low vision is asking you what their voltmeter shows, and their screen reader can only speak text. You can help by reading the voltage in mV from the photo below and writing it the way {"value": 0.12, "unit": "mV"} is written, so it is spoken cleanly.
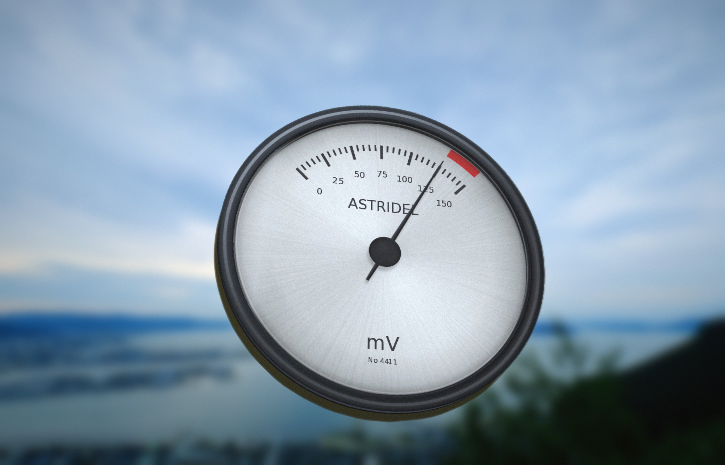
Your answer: {"value": 125, "unit": "mV"}
